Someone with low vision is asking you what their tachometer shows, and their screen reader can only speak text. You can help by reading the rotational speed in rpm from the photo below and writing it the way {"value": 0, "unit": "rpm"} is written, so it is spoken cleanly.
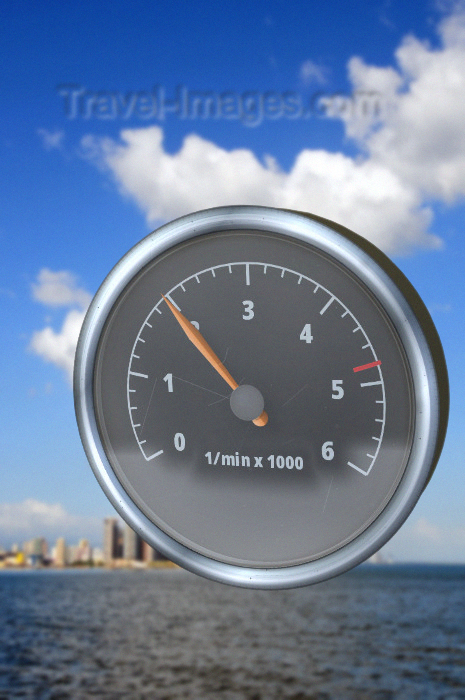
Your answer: {"value": 2000, "unit": "rpm"}
